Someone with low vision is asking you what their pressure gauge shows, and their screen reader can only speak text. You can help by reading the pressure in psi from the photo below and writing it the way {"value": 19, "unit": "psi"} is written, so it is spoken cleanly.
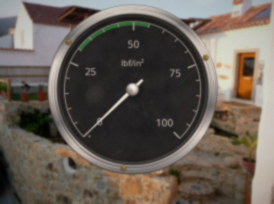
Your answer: {"value": 0, "unit": "psi"}
